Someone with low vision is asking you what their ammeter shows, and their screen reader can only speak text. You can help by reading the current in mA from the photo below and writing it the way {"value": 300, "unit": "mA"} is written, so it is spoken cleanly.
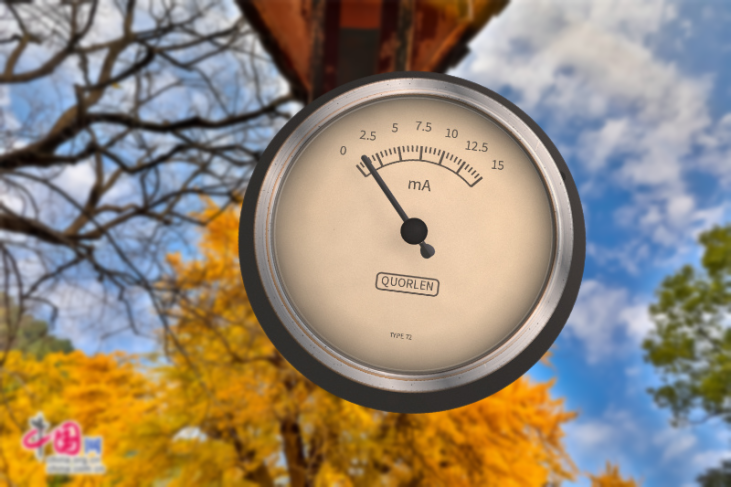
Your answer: {"value": 1, "unit": "mA"}
